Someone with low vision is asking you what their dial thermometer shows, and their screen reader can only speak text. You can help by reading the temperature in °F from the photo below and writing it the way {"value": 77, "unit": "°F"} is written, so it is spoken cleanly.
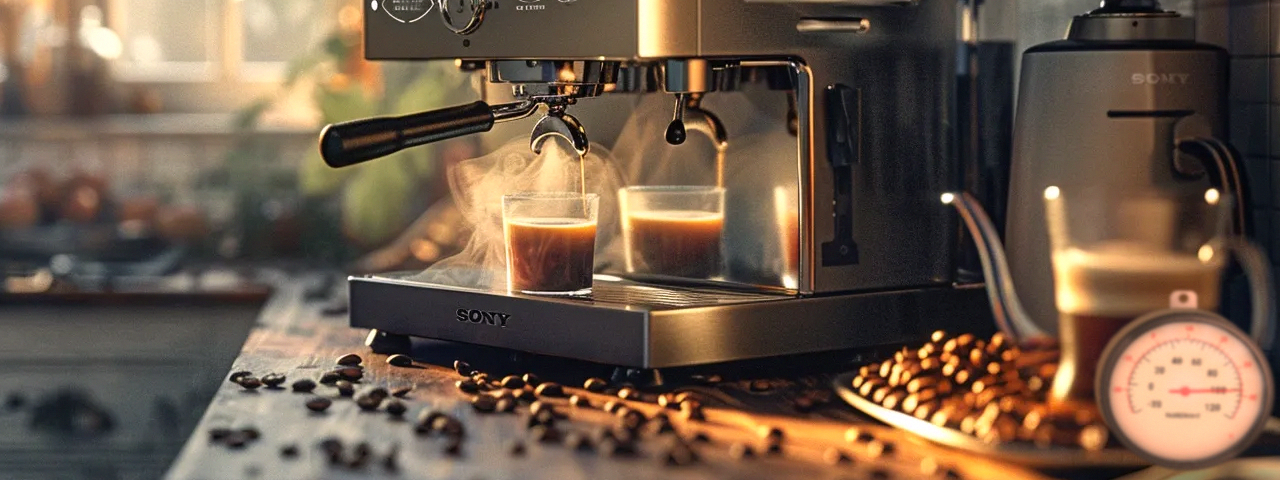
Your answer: {"value": 100, "unit": "°F"}
